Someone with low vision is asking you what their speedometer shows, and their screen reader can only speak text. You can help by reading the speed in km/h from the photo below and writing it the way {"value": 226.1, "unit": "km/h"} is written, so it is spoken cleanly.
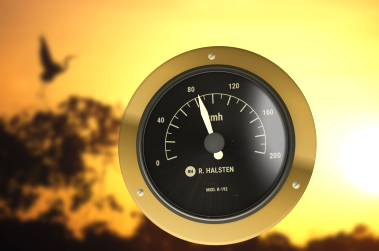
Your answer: {"value": 85, "unit": "km/h"}
